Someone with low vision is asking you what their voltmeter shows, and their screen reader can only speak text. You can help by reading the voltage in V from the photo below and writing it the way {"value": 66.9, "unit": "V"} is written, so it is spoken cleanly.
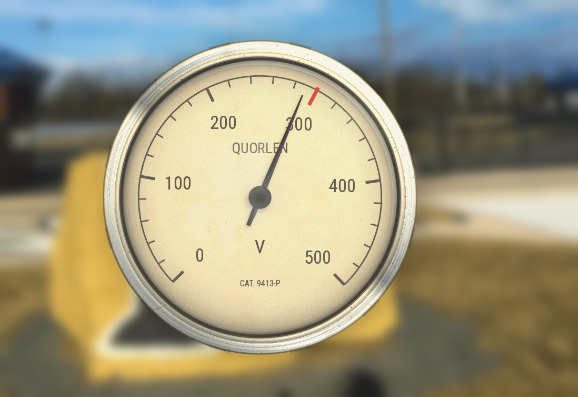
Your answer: {"value": 290, "unit": "V"}
